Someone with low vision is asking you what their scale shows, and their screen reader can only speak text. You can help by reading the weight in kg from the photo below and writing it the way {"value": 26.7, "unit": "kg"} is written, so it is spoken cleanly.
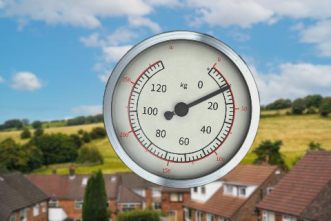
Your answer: {"value": 12, "unit": "kg"}
